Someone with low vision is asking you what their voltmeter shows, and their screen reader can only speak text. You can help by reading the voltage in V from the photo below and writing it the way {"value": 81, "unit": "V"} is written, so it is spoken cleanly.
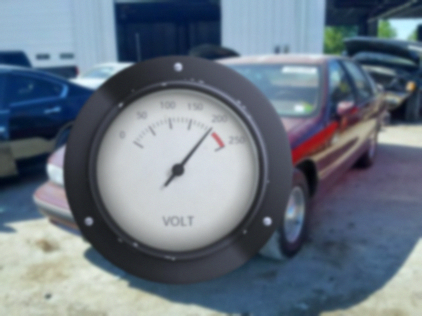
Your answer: {"value": 200, "unit": "V"}
